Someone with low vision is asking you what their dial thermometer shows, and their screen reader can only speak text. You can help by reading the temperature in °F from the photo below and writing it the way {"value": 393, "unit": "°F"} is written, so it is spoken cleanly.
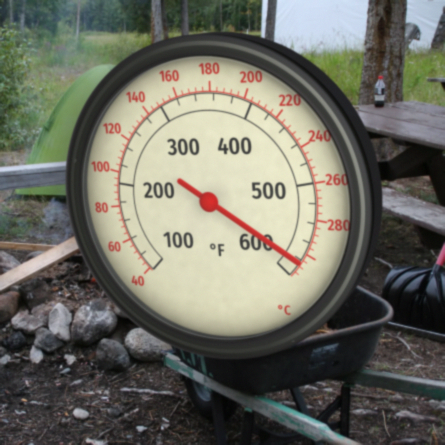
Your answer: {"value": 580, "unit": "°F"}
